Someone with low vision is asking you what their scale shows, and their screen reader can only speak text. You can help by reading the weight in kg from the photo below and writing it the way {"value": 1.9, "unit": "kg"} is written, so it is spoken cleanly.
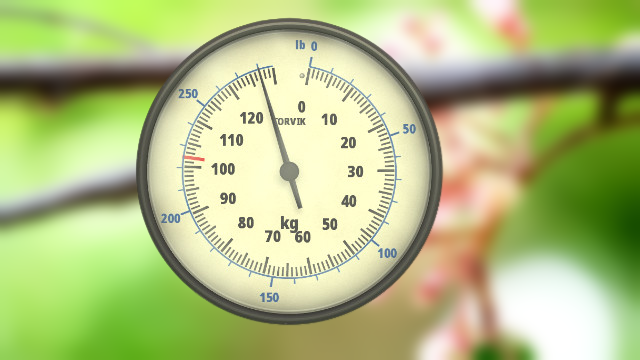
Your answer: {"value": 127, "unit": "kg"}
